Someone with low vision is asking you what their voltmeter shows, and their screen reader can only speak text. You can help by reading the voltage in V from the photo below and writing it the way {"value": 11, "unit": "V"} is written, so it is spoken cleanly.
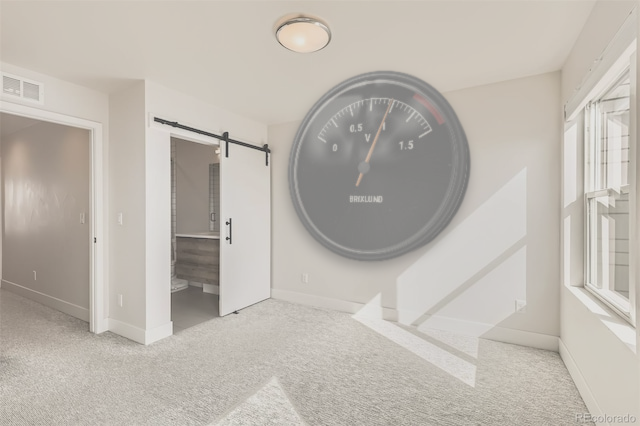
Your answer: {"value": 1, "unit": "V"}
